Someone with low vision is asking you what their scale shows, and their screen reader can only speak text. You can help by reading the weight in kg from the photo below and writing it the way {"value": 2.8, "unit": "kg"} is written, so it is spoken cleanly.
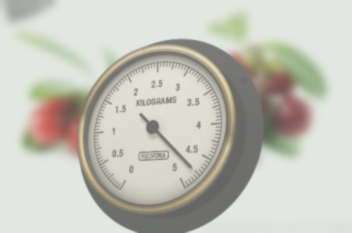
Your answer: {"value": 4.75, "unit": "kg"}
